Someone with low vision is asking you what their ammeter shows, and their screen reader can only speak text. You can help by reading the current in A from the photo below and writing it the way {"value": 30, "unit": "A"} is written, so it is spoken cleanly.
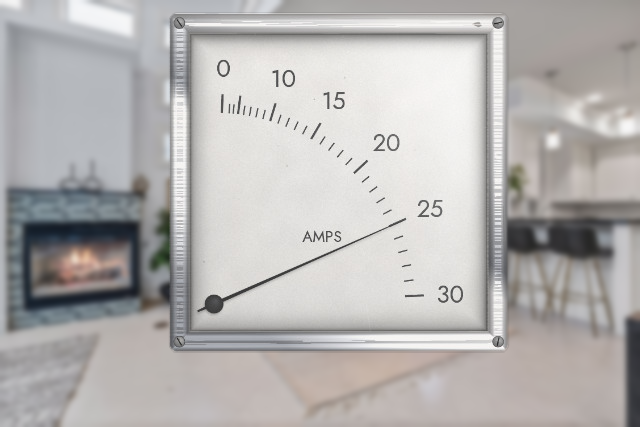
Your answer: {"value": 25, "unit": "A"}
